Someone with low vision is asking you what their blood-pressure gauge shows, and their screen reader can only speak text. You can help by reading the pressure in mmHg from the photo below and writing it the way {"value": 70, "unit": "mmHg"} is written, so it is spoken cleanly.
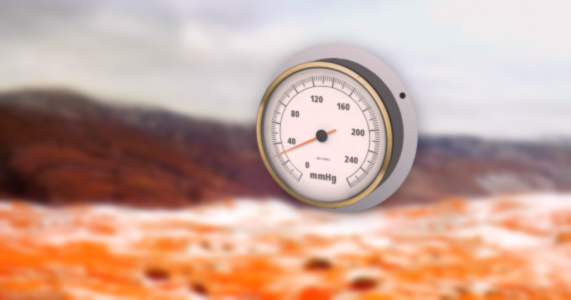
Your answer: {"value": 30, "unit": "mmHg"}
